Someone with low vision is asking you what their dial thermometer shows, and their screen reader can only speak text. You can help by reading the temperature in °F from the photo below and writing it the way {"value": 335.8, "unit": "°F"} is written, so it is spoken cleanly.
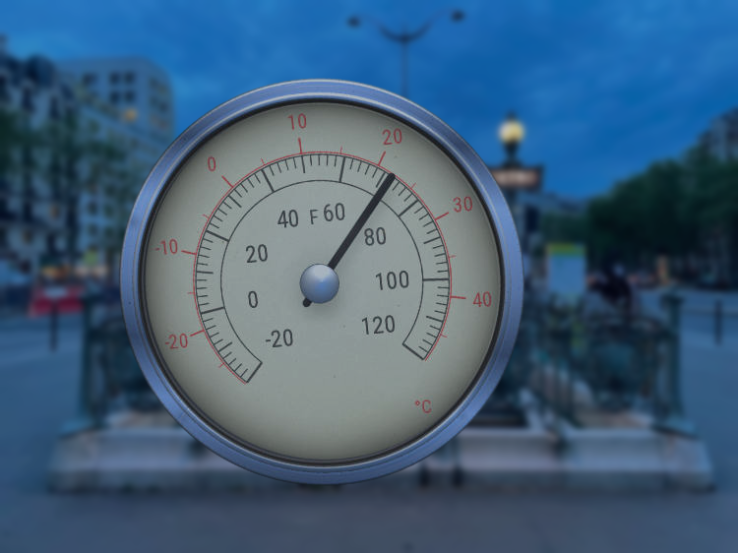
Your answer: {"value": 72, "unit": "°F"}
